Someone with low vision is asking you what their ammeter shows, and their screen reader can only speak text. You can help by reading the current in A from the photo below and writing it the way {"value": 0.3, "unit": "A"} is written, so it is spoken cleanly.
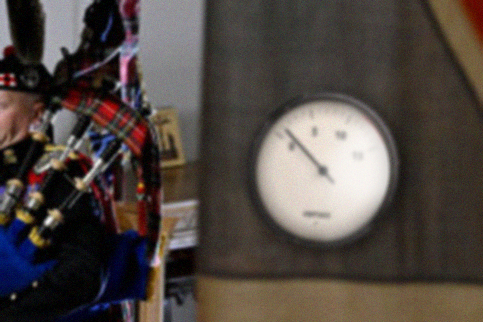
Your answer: {"value": 1, "unit": "A"}
